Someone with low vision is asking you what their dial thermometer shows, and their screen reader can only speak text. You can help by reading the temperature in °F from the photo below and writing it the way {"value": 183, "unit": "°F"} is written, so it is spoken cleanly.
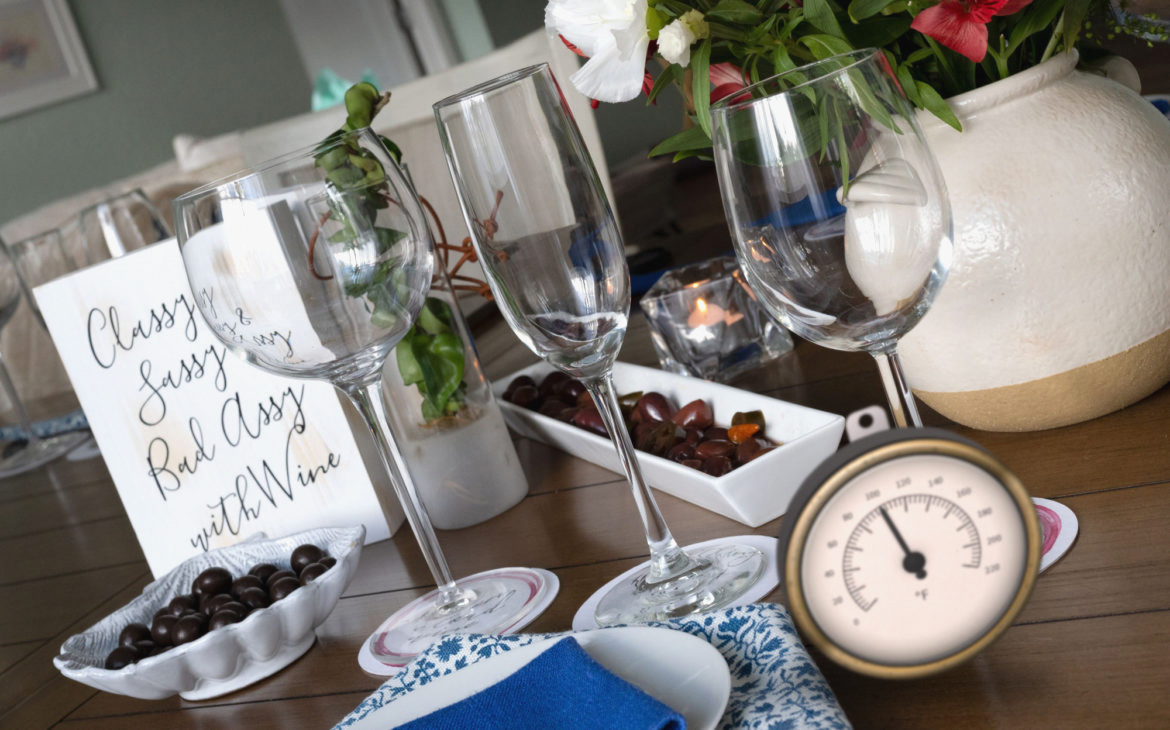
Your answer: {"value": 100, "unit": "°F"}
